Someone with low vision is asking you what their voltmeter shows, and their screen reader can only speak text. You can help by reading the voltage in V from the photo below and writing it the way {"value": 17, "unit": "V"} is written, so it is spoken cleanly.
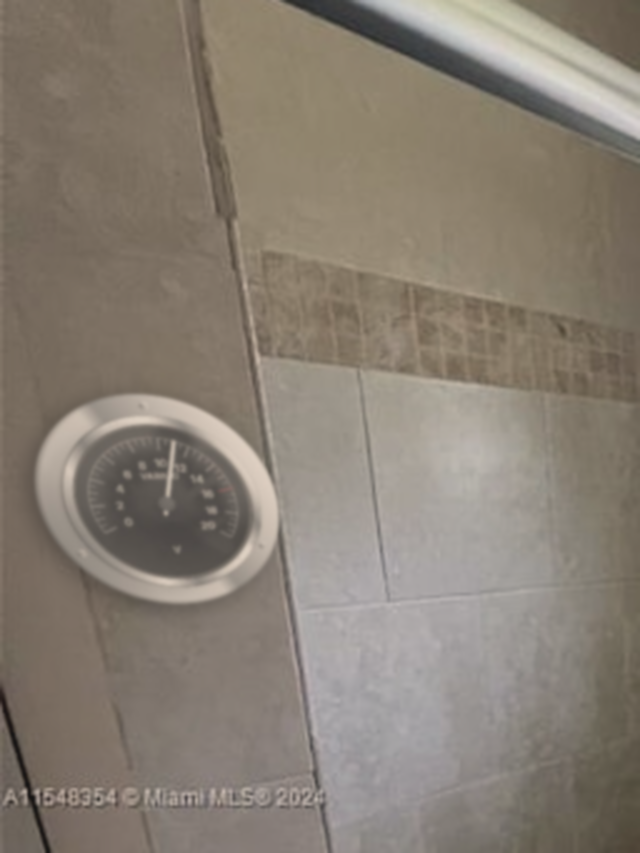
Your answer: {"value": 11, "unit": "V"}
